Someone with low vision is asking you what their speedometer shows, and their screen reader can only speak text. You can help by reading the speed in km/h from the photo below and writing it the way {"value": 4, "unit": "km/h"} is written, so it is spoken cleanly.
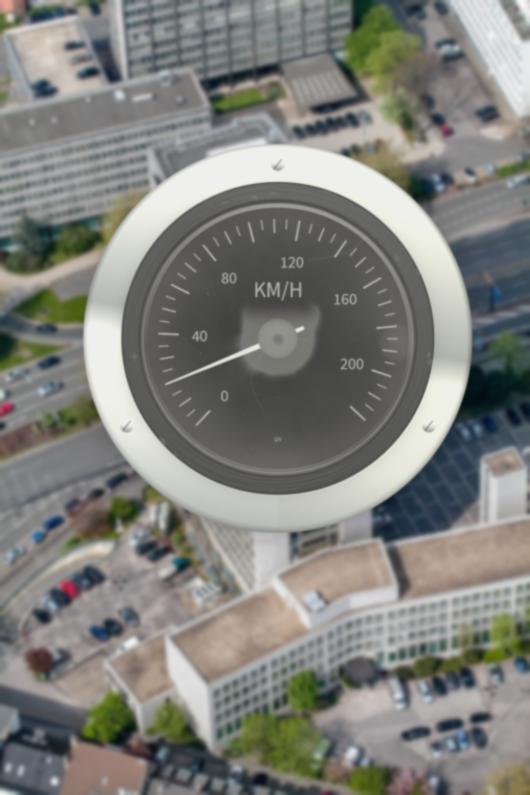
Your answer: {"value": 20, "unit": "km/h"}
